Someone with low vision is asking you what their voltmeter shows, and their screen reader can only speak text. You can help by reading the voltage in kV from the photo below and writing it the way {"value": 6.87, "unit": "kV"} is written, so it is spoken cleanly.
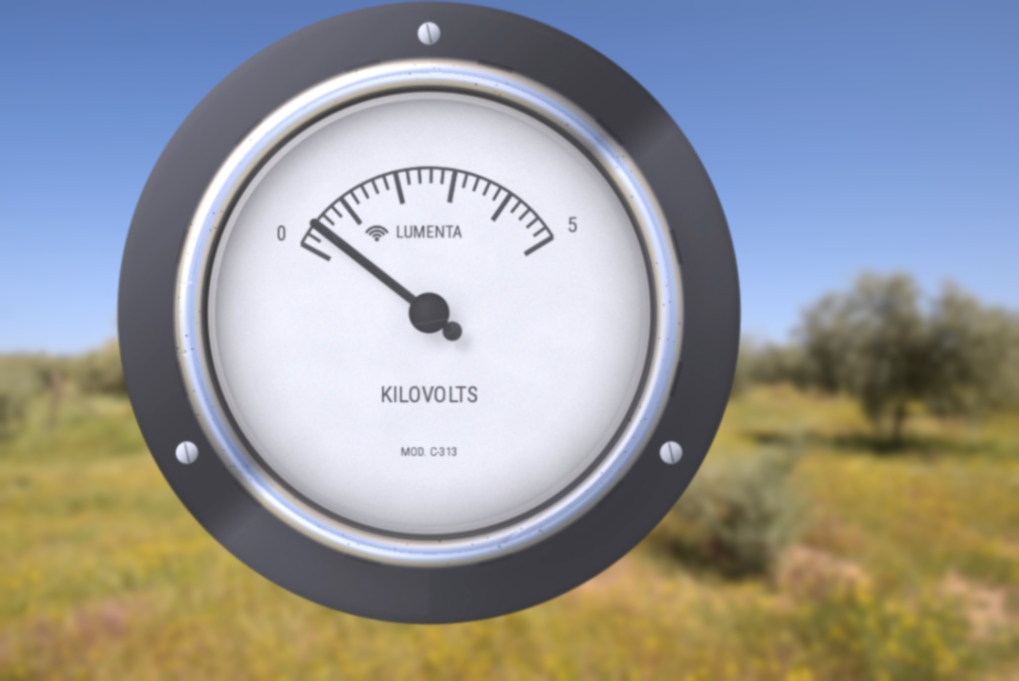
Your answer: {"value": 0.4, "unit": "kV"}
